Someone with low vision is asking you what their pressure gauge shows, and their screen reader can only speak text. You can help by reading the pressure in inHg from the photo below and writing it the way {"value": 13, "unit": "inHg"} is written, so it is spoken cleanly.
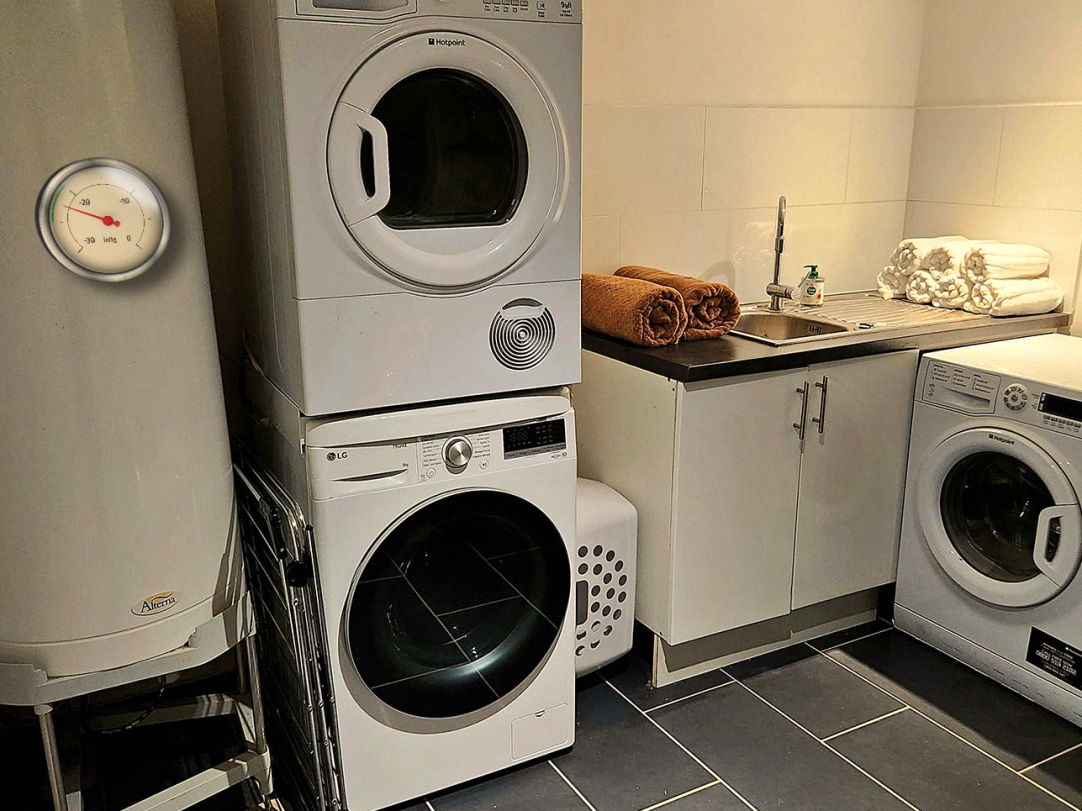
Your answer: {"value": -22.5, "unit": "inHg"}
